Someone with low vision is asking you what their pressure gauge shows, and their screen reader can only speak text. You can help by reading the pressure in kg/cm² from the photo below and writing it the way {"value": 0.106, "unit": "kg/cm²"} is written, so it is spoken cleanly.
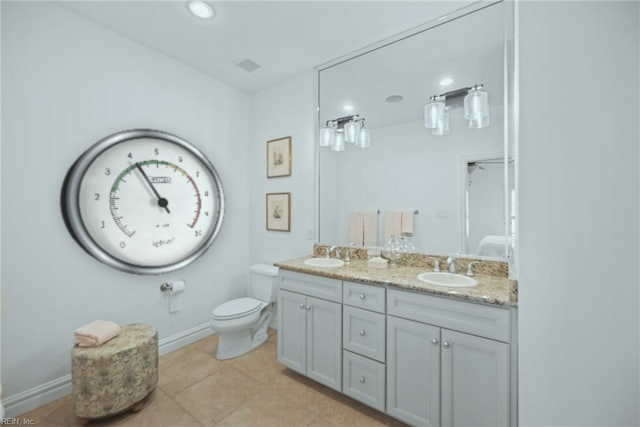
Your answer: {"value": 4, "unit": "kg/cm²"}
